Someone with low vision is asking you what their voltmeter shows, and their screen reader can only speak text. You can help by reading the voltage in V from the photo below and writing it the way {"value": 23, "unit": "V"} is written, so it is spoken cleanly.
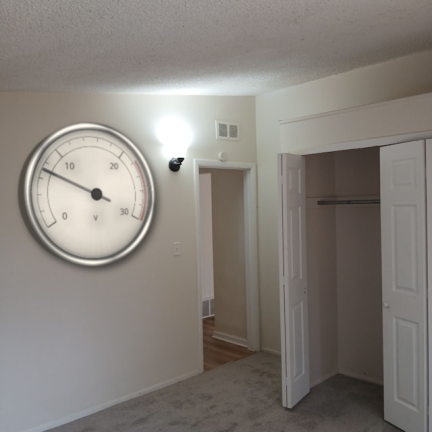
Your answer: {"value": 7, "unit": "V"}
